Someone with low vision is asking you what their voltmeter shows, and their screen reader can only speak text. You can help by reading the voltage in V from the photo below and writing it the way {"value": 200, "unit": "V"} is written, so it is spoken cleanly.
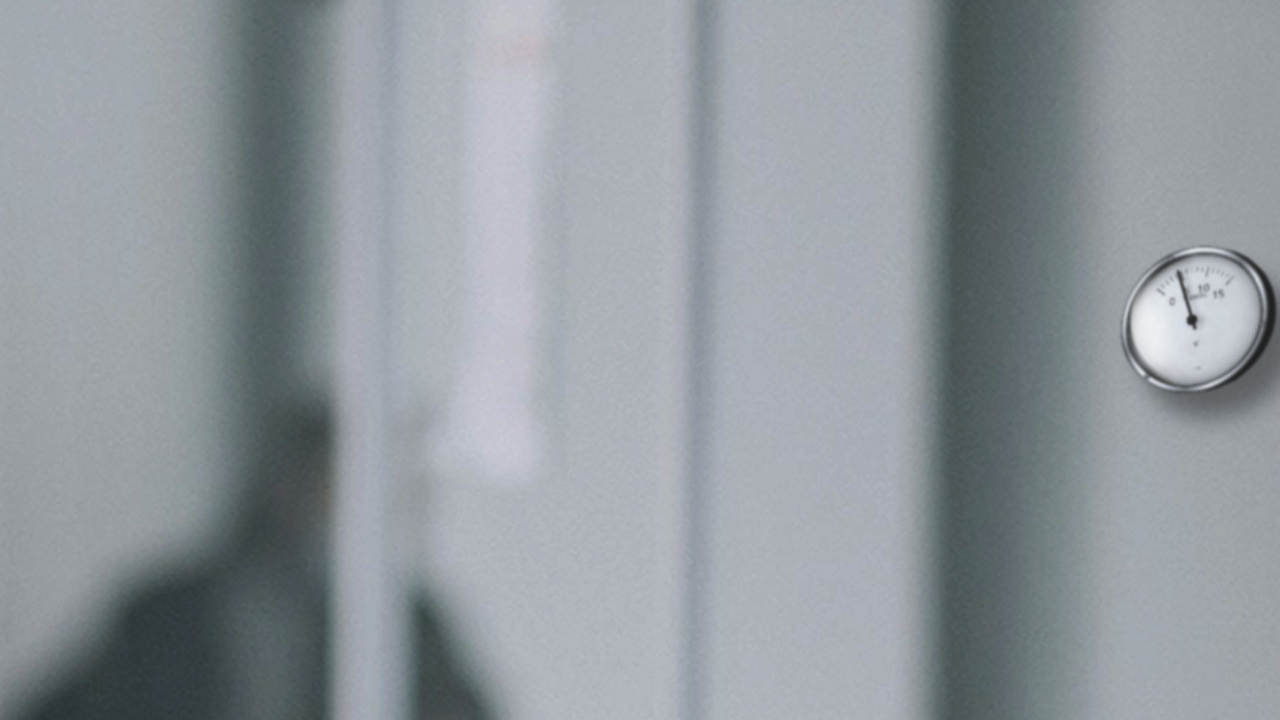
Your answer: {"value": 5, "unit": "V"}
